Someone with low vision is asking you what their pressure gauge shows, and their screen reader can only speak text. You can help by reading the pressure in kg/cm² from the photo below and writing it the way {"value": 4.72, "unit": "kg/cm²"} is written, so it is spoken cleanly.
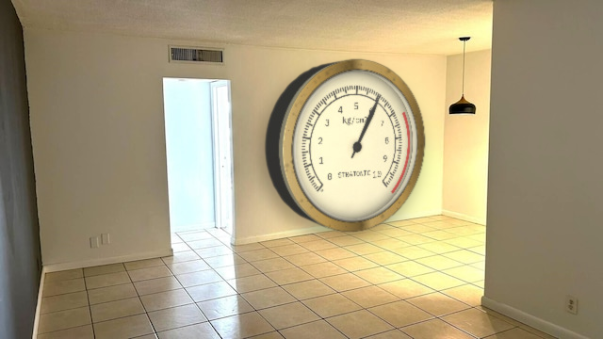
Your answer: {"value": 6, "unit": "kg/cm²"}
